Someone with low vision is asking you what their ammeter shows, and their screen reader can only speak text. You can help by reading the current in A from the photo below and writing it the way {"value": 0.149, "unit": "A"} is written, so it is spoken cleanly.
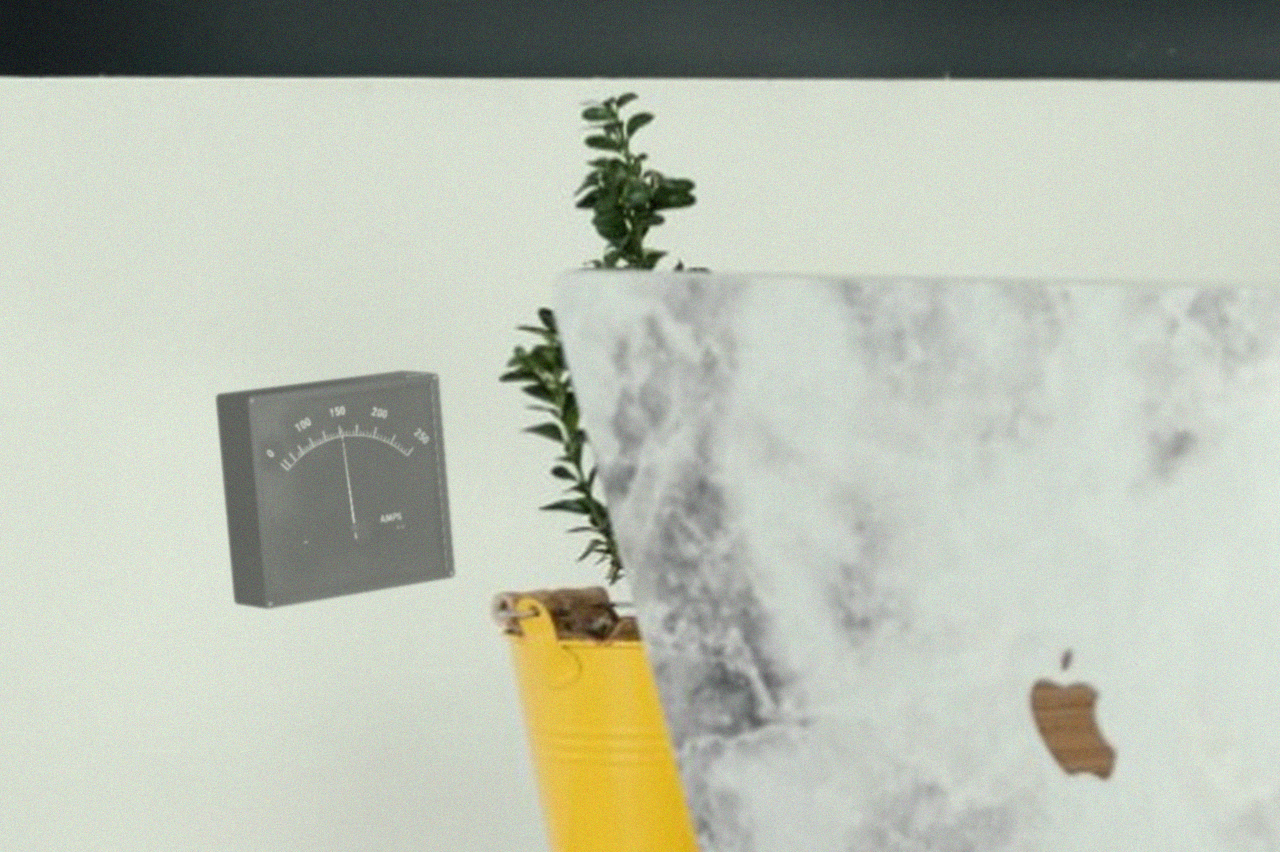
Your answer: {"value": 150, "unit": "A"}
